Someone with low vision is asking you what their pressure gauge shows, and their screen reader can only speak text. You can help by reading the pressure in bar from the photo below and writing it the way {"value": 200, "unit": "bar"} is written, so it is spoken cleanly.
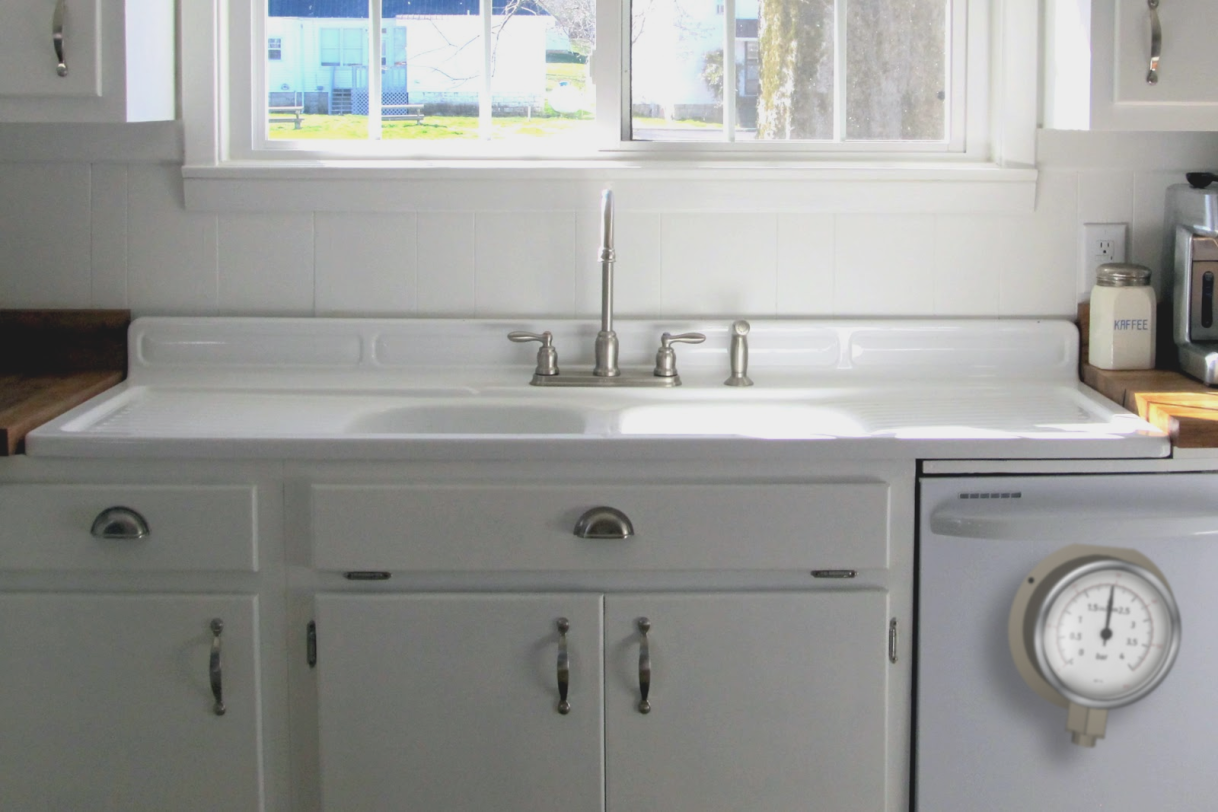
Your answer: {"value": 2, "unit": "bar"}
